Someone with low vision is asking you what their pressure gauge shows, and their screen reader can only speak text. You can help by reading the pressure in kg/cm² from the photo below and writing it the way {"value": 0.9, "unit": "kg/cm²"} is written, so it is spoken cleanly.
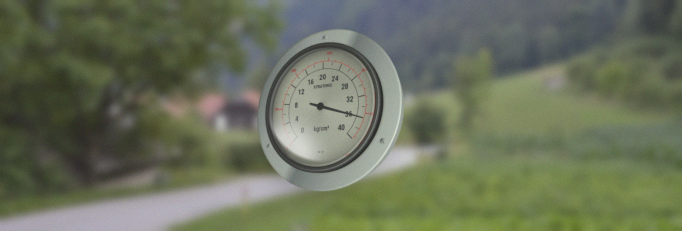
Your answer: {"value": 36, "unit": "kg/cm²"}
